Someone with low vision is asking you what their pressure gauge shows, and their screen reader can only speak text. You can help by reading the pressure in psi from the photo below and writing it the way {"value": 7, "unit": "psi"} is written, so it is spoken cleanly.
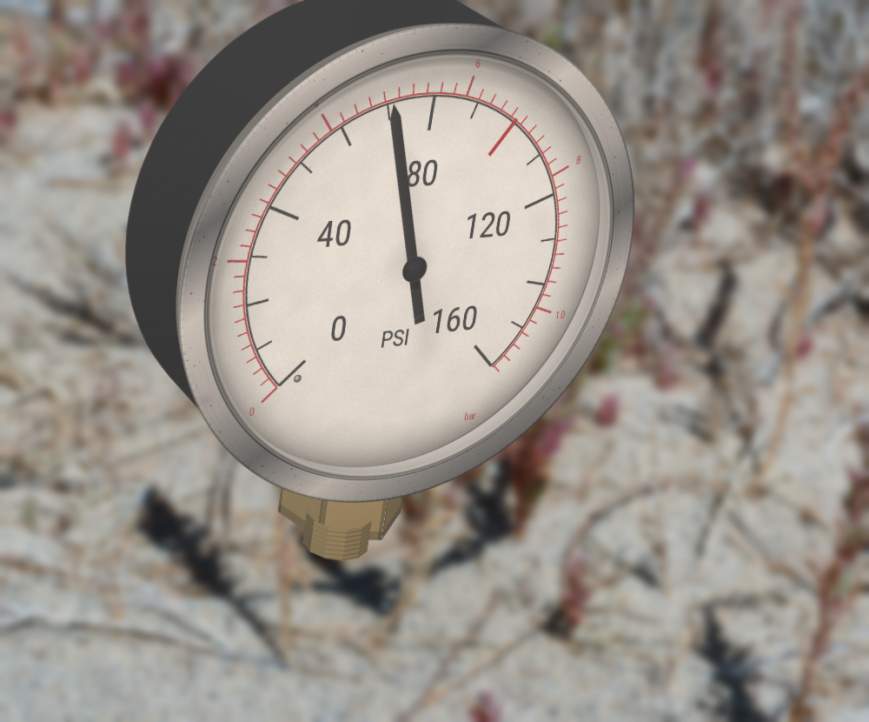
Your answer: {"value": 70, "unit": "psi"}
